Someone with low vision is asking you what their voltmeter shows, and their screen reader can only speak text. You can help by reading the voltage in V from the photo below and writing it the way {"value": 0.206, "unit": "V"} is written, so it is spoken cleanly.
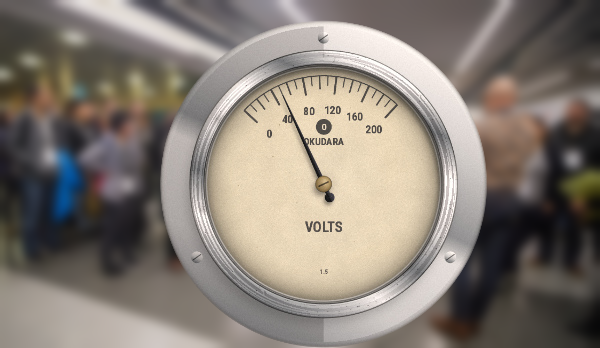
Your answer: {"value": 50, "unit": "V"}
